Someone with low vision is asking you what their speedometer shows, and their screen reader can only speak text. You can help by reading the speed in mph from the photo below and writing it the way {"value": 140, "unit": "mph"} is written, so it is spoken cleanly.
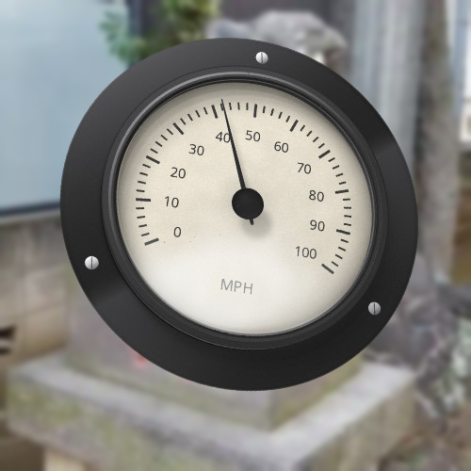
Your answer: {"value": 42, "unit": "mph"}
